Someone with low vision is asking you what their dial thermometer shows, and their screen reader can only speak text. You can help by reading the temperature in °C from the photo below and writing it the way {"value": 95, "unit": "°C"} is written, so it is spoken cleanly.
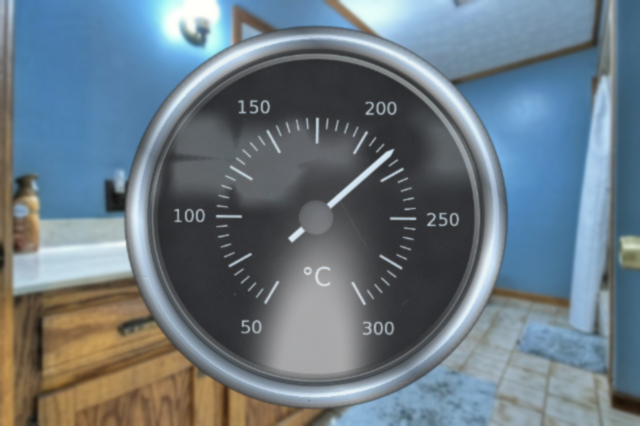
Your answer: {"value": 215, "unit": "°C"}
